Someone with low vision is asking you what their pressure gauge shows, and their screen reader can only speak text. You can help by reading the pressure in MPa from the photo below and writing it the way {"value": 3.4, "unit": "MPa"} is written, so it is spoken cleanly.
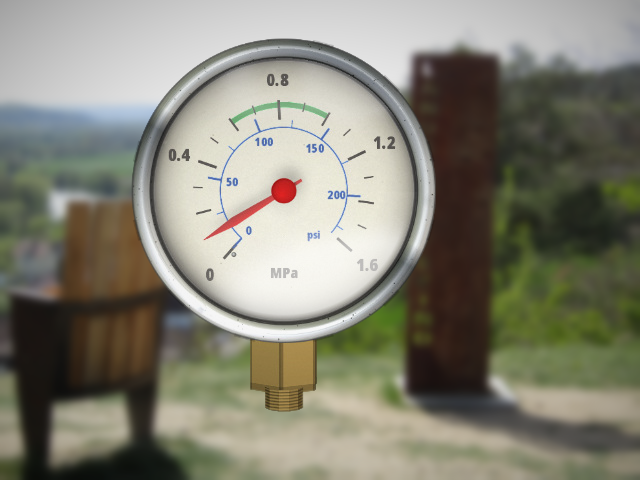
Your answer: {"value": 0.1, "unit": "MPa"}
